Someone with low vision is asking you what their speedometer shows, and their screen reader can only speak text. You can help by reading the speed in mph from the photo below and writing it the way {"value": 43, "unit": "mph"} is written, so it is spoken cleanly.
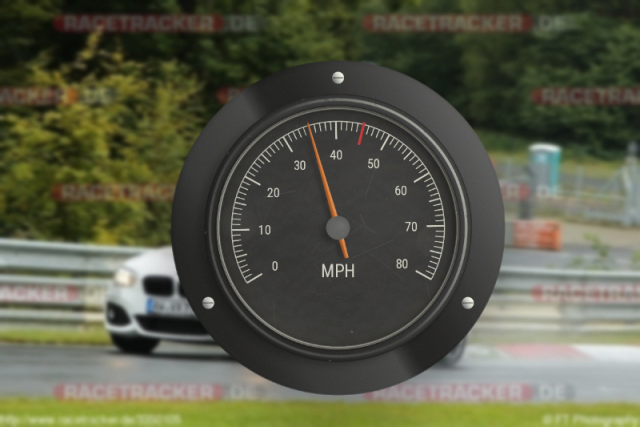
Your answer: {"value": 35, "unit": "mph"}
